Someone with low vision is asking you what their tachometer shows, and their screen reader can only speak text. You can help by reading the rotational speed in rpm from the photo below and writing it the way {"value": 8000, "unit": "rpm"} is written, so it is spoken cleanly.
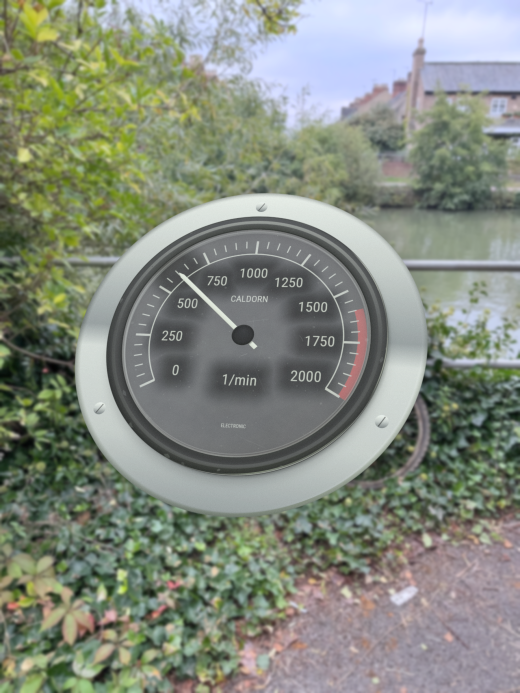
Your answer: {"value": 600, "unit": "rpm"}
